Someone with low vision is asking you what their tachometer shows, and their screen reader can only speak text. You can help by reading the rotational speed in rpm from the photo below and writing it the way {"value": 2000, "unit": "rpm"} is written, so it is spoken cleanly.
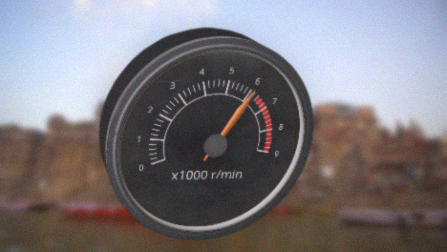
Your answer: {"value": 6000, "unit": "rpm"}
